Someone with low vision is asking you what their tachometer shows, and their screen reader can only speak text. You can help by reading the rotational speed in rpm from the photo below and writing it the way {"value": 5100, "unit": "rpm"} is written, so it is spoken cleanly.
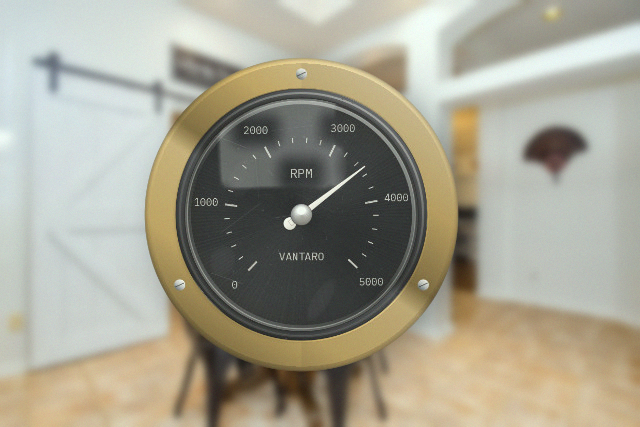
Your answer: {"value": 3500, "unit": "rpm"}
